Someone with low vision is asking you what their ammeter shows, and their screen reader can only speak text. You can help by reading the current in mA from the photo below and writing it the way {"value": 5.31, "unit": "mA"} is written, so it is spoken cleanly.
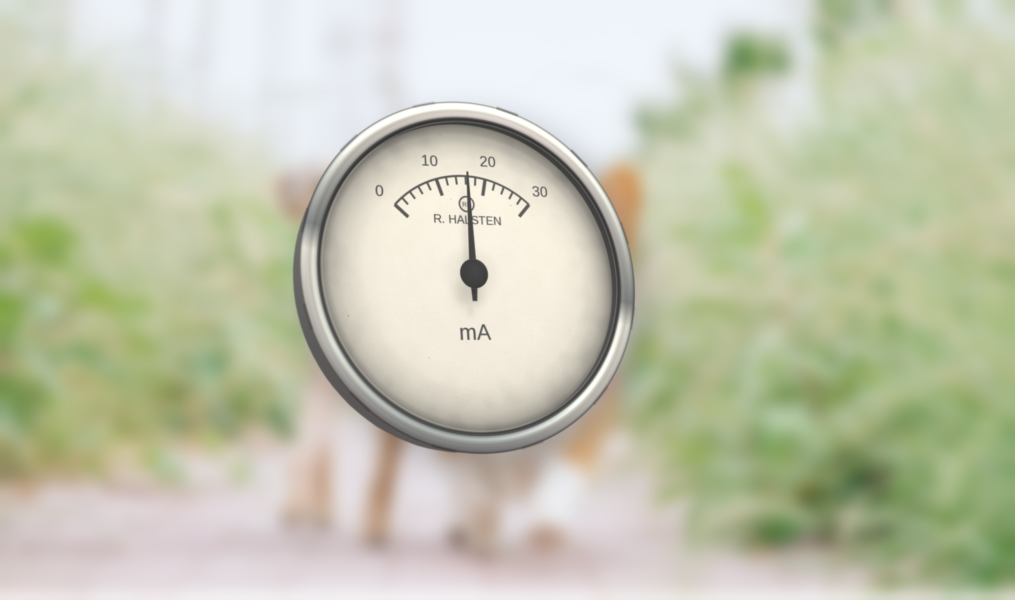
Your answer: {"value": 16, "unit": "mA"}
